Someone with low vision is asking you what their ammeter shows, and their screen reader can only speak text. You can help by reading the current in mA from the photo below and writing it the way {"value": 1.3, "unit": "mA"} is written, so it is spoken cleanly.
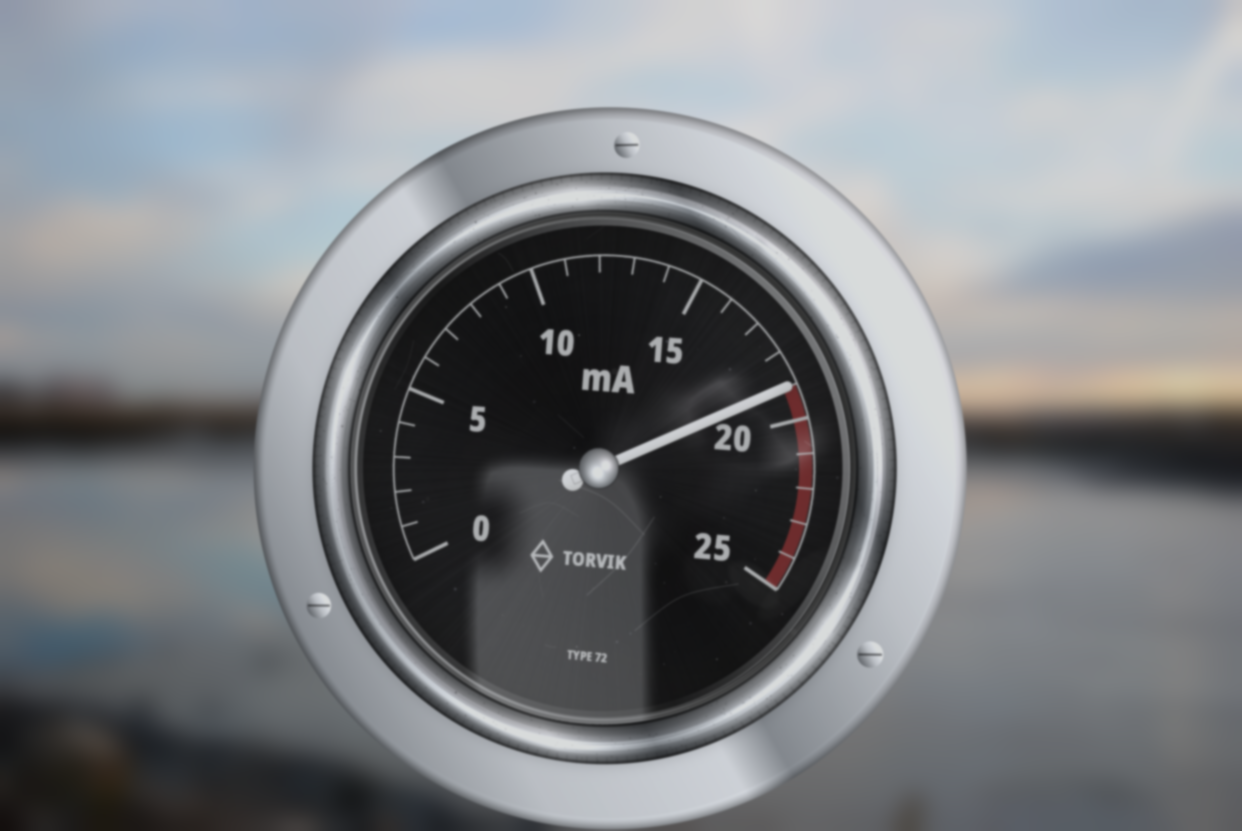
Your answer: {"value": 19, "unit": "mA"}
